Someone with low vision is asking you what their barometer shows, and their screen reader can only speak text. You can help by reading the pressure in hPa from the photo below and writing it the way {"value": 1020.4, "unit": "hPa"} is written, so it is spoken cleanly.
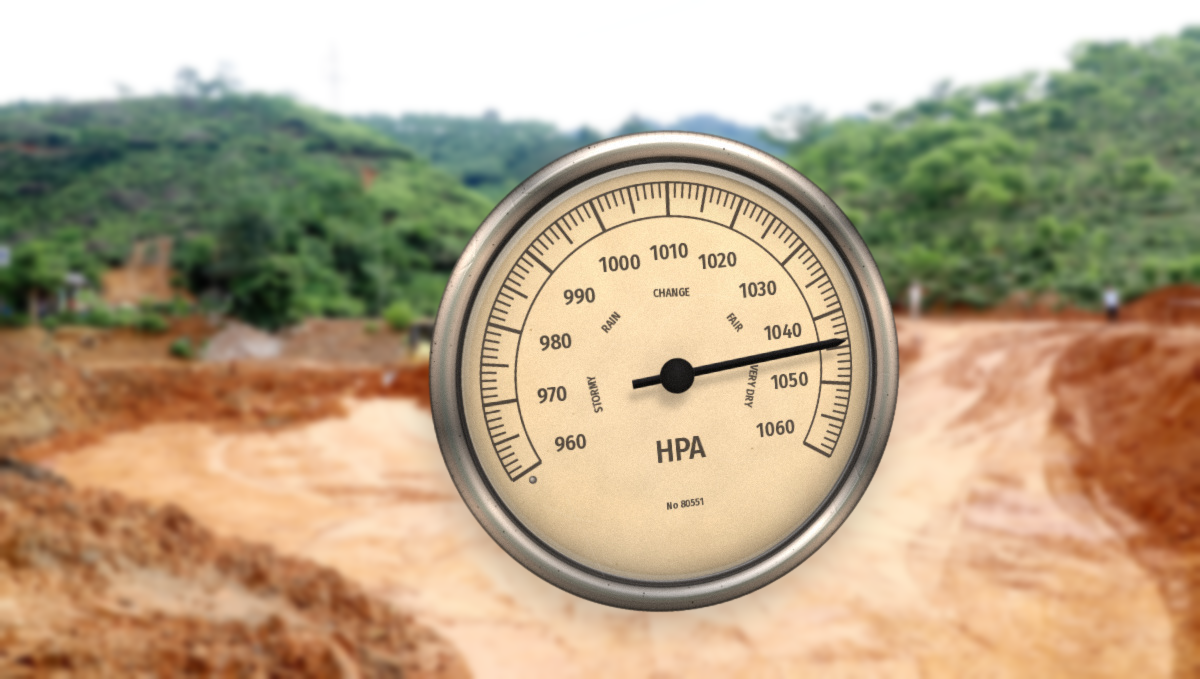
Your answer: {"value": 1044, "unit": "hPa"}
